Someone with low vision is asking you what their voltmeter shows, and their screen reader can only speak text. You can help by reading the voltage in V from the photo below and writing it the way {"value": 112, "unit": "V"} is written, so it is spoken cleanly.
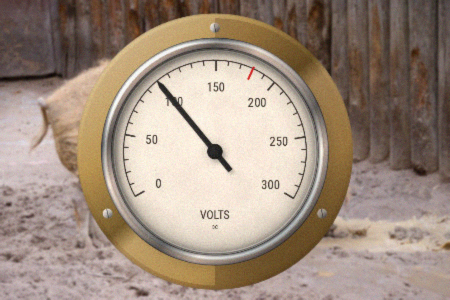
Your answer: {"value": 100, "unit": "V"}
